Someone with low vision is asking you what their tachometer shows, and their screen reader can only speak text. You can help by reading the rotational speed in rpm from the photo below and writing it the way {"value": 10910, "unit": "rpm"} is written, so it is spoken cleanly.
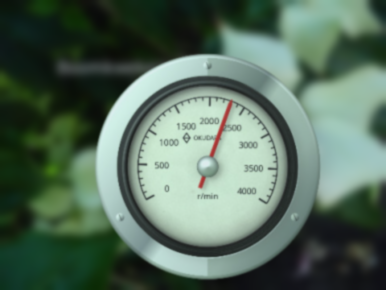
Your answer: {"value": 2300, "unit": "rpm"}
